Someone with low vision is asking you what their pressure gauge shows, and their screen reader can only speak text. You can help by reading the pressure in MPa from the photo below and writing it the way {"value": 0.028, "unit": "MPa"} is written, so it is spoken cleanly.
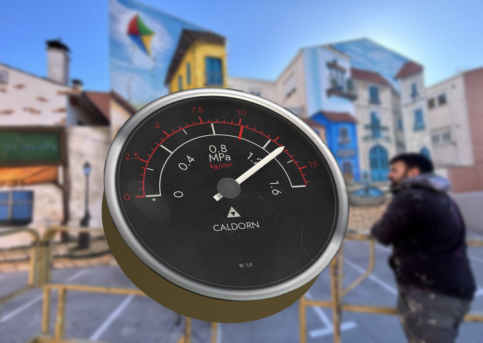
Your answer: {"value": 1.3, "unit": "MPa"}
